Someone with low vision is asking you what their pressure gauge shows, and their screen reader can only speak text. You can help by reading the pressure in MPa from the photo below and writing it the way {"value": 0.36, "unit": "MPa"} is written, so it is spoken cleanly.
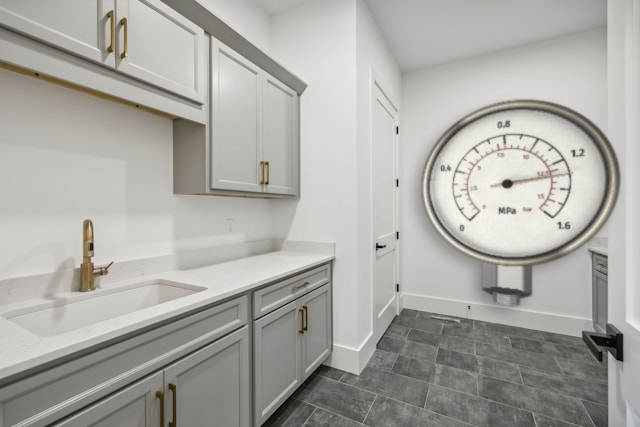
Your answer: {"value": 1.3, "unit": "MPa"}
